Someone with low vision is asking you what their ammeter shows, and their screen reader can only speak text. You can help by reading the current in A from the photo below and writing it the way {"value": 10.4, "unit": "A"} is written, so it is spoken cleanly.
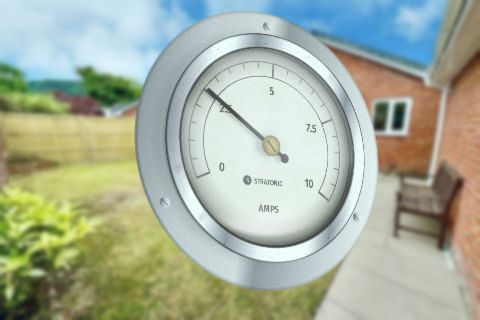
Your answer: {"value": 2.5, "unit": "A"}
